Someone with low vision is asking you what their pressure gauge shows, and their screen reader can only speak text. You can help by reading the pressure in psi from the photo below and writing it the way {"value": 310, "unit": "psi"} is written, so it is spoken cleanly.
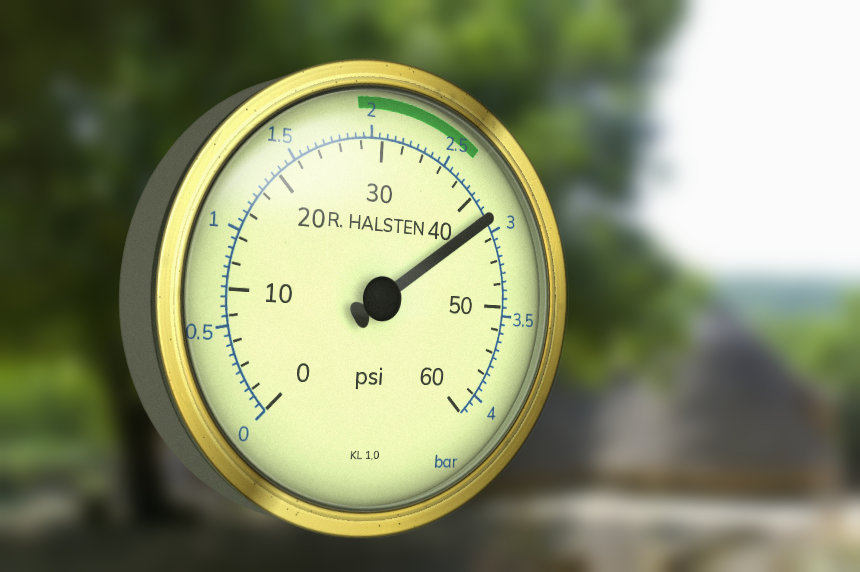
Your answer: {"value": 42, "unit": "psi"}
